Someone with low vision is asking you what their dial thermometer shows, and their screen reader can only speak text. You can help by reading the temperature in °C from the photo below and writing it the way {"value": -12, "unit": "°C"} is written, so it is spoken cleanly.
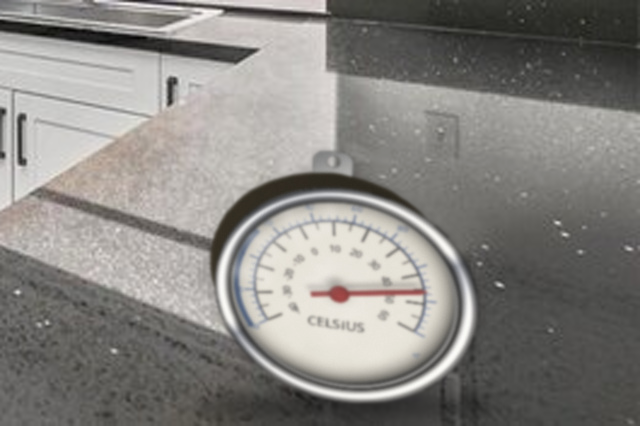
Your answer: {"value": 45, "unit": "°C"}
